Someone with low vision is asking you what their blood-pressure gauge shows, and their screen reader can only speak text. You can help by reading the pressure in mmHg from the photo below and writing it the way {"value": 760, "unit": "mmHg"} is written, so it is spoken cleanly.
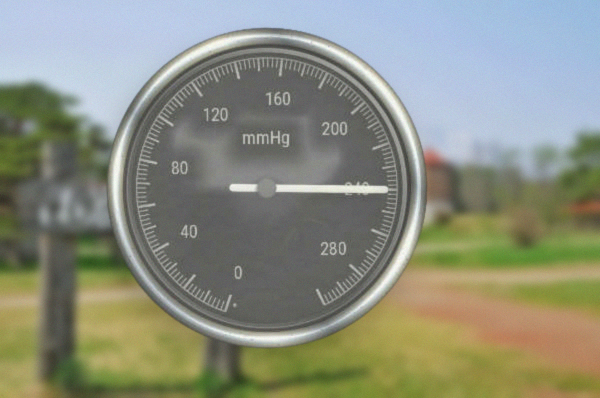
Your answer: {"value": 240, "unit": "mmHg"}
